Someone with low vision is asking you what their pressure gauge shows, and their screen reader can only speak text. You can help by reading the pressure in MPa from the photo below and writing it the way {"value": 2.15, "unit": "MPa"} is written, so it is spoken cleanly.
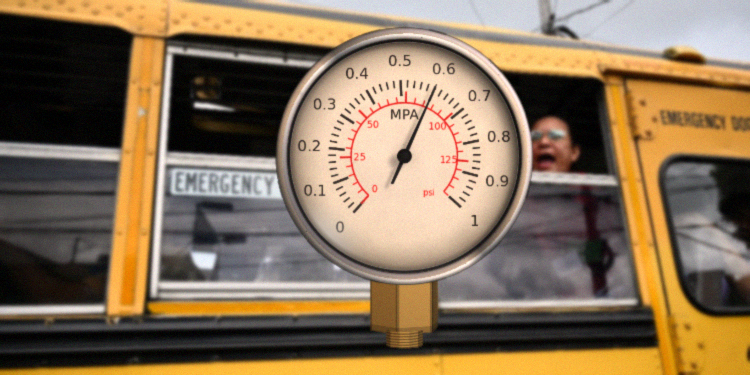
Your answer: {"value": 0.6, "unit": "MPa"}
